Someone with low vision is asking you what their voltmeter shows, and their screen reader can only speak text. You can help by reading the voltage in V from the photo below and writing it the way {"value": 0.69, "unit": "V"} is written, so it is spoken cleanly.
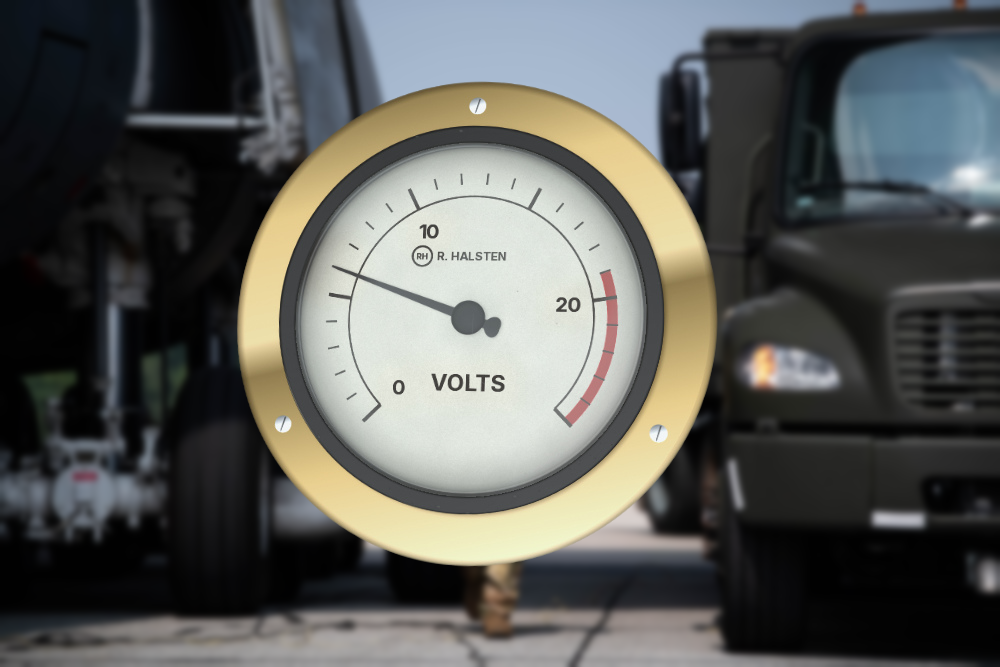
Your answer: {"value": 6, "unit": "V"}
